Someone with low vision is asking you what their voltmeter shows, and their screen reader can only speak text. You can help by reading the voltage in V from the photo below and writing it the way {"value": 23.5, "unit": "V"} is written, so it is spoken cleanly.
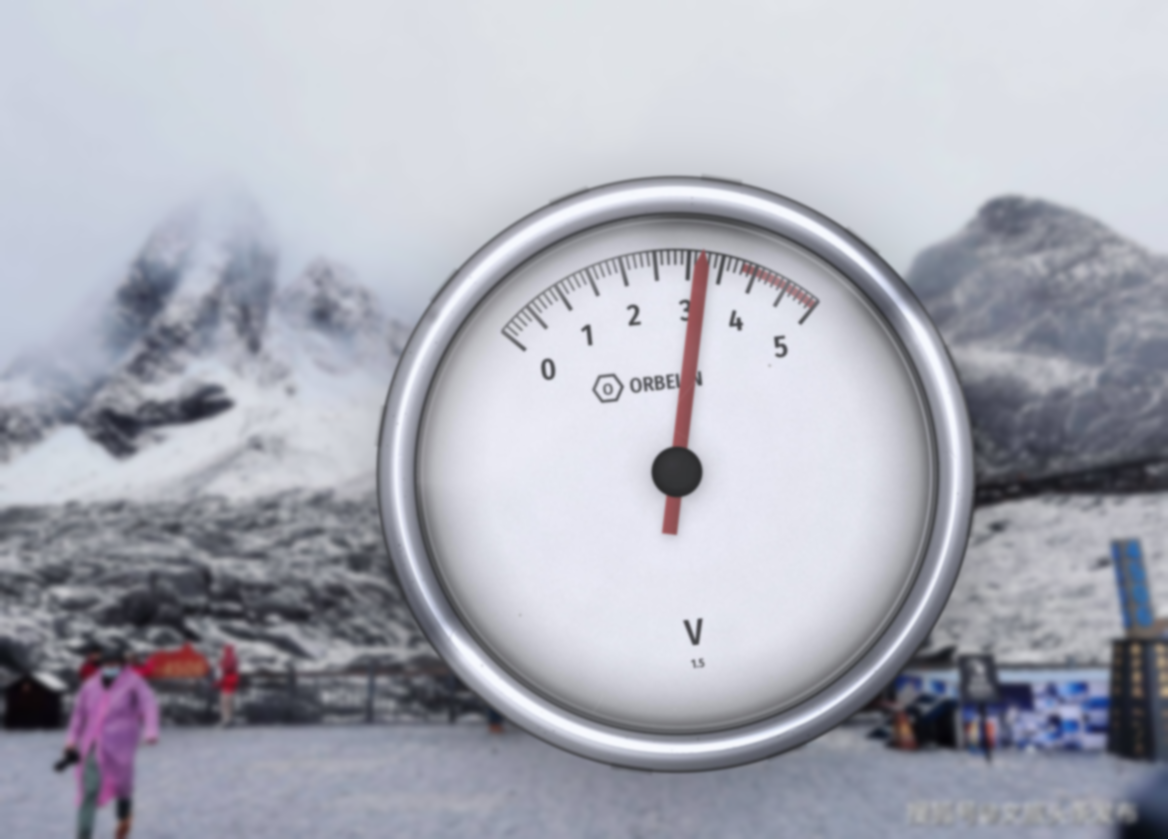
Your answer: {"value": 3.2, "unit": "V"}
